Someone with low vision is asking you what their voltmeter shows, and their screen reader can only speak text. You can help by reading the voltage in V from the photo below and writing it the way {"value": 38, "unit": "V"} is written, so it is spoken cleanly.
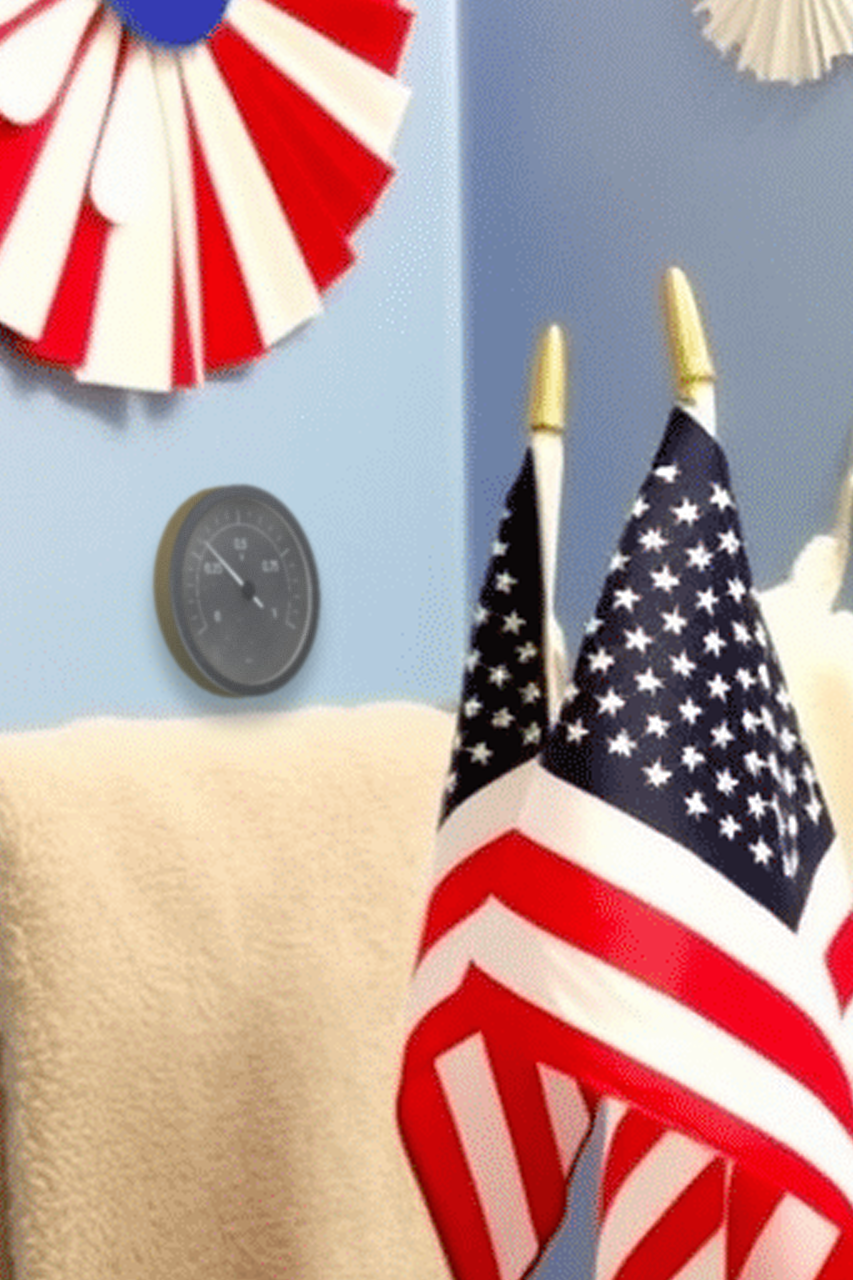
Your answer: {"value": 0.3, "unit": "V"}
